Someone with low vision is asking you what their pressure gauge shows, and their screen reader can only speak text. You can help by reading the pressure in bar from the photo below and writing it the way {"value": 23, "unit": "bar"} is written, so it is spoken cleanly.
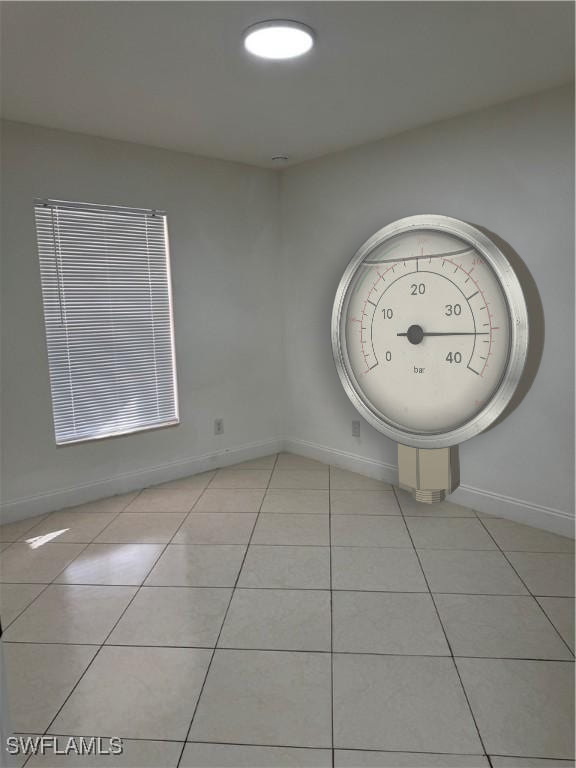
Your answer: {"value": 35, "unit": "bar"}
